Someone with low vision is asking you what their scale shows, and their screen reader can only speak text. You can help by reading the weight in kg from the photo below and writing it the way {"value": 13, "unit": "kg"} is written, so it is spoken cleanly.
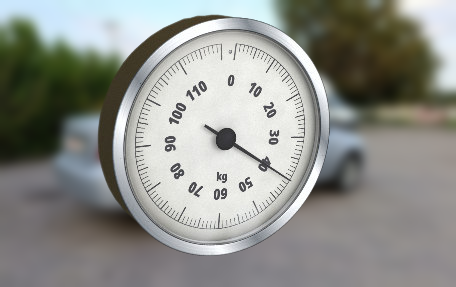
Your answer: {"value": 40, "unit": "kg"}
